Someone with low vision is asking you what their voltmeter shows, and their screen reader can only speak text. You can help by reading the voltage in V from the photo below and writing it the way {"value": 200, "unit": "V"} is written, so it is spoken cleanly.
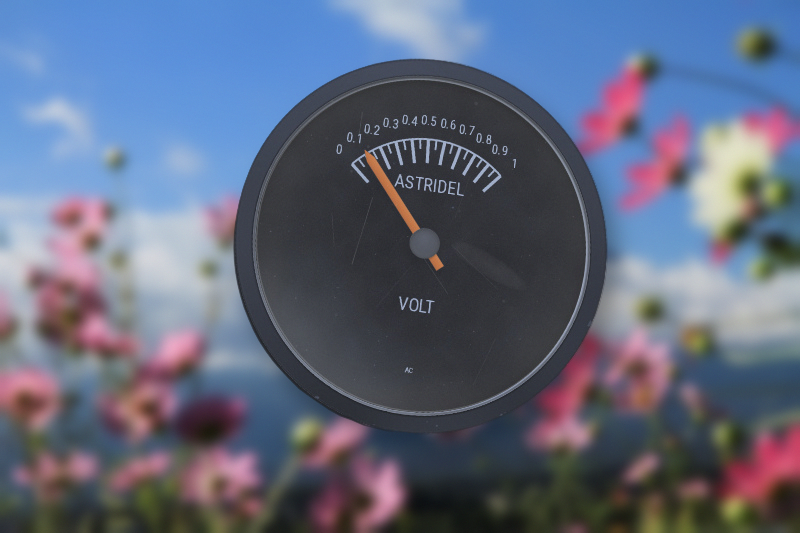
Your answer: {"value": 0.1, "unit": "V"}
